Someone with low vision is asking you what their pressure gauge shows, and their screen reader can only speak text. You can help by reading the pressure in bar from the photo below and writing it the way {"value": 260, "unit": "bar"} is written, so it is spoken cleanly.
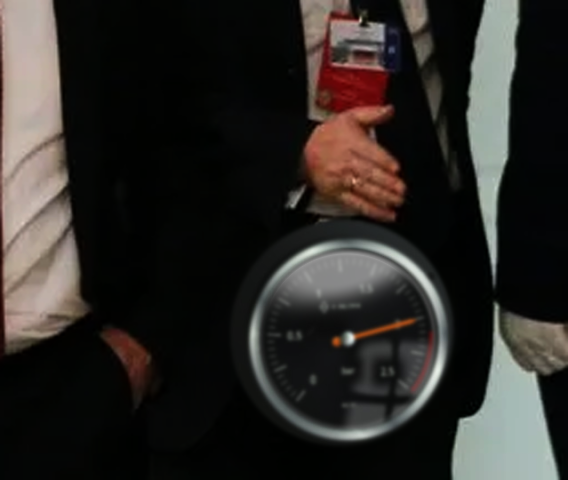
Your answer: {"value": 2, "unit": "bar"}
